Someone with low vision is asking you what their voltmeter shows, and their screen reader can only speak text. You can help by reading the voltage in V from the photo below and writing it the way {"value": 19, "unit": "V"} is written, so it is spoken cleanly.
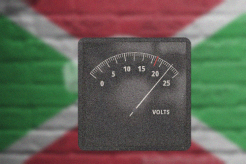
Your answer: {"value": 22.5, "unit": "V"}
